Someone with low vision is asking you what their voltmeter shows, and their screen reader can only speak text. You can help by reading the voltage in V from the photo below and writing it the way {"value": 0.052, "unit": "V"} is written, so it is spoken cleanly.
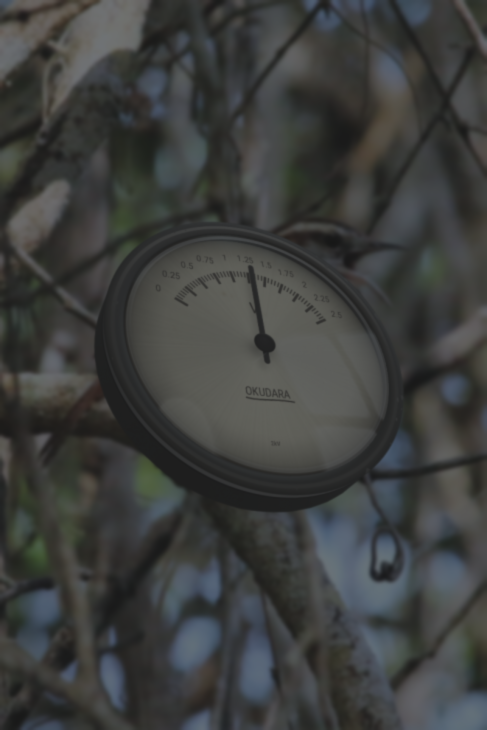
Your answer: {"value": 1.25, "unit": "V"}
